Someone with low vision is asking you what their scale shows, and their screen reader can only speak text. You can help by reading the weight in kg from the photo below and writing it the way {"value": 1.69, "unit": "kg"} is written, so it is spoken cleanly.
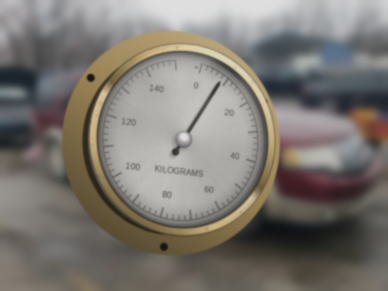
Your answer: {"value": 8, "unit": "kg"}
